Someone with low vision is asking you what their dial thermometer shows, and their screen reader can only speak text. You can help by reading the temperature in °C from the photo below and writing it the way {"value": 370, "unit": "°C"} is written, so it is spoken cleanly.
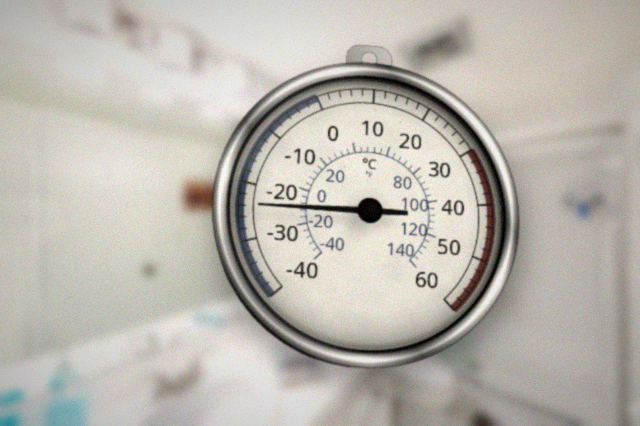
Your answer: {"value": -24, "unit": "°C"}
